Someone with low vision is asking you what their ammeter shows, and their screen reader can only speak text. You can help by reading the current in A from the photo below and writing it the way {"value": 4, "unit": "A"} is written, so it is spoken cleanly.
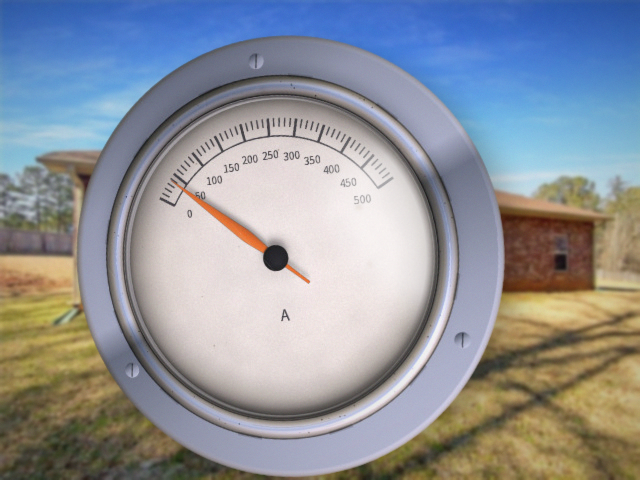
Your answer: {"value": 40, "unit": "A"}
